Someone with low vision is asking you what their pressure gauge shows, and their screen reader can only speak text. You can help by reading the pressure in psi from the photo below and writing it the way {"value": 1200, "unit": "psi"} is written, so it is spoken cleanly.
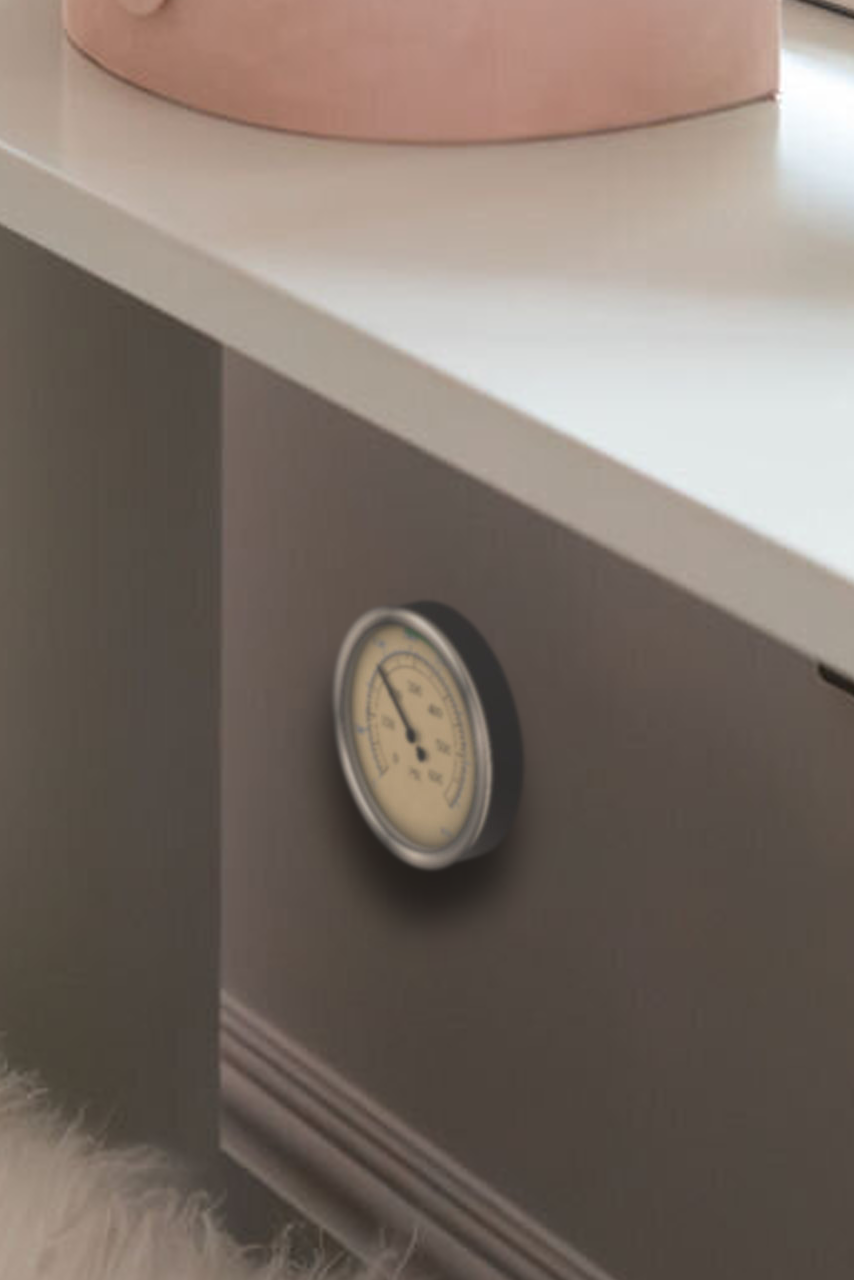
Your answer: {"value": 200, "unit": "psi"}
